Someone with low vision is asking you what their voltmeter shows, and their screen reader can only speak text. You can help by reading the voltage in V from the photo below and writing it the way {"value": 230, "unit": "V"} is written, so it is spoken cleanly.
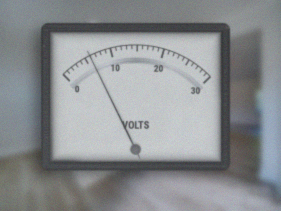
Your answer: {"value": 6, "unit": "V"}
